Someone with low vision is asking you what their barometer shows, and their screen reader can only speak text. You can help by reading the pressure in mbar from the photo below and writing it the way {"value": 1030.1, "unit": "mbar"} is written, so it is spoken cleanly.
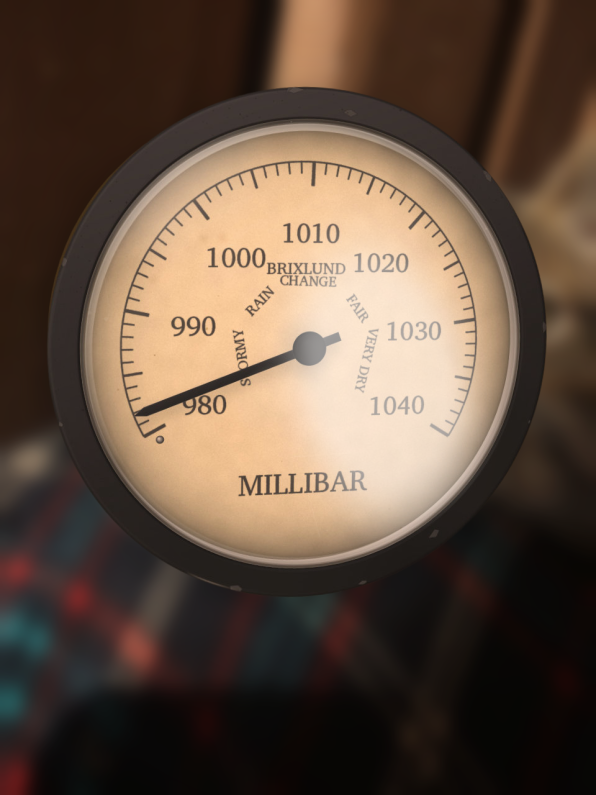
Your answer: {"value": 982, "unit": "mbar"}
